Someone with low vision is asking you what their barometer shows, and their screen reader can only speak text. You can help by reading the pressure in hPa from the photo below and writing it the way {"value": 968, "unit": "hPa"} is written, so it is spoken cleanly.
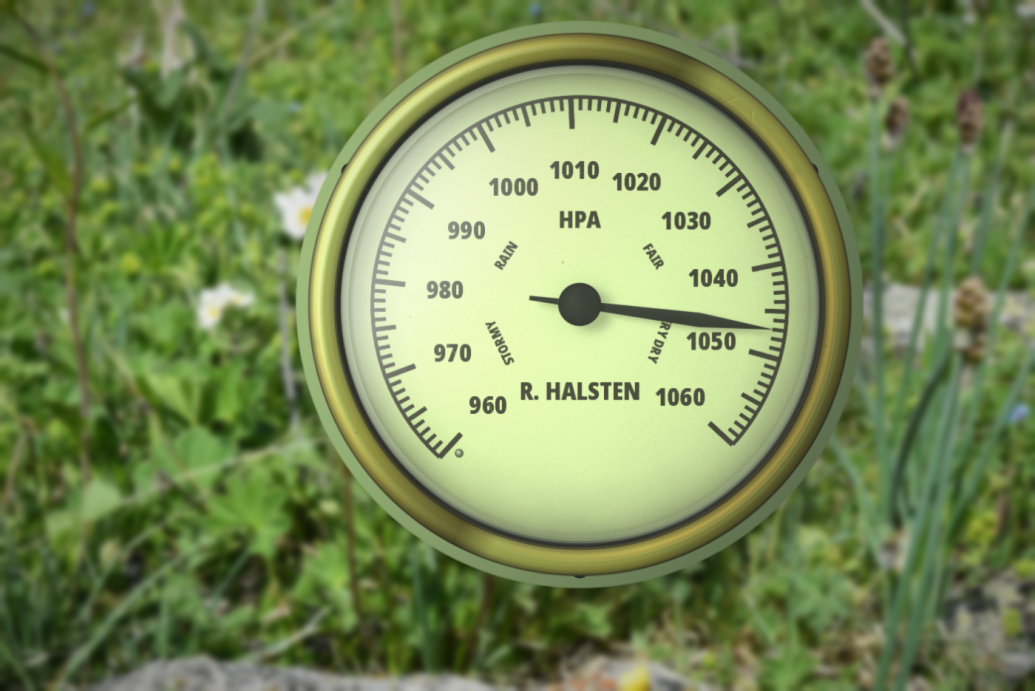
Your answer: {"value": 1047, "unit": "hPa"}
